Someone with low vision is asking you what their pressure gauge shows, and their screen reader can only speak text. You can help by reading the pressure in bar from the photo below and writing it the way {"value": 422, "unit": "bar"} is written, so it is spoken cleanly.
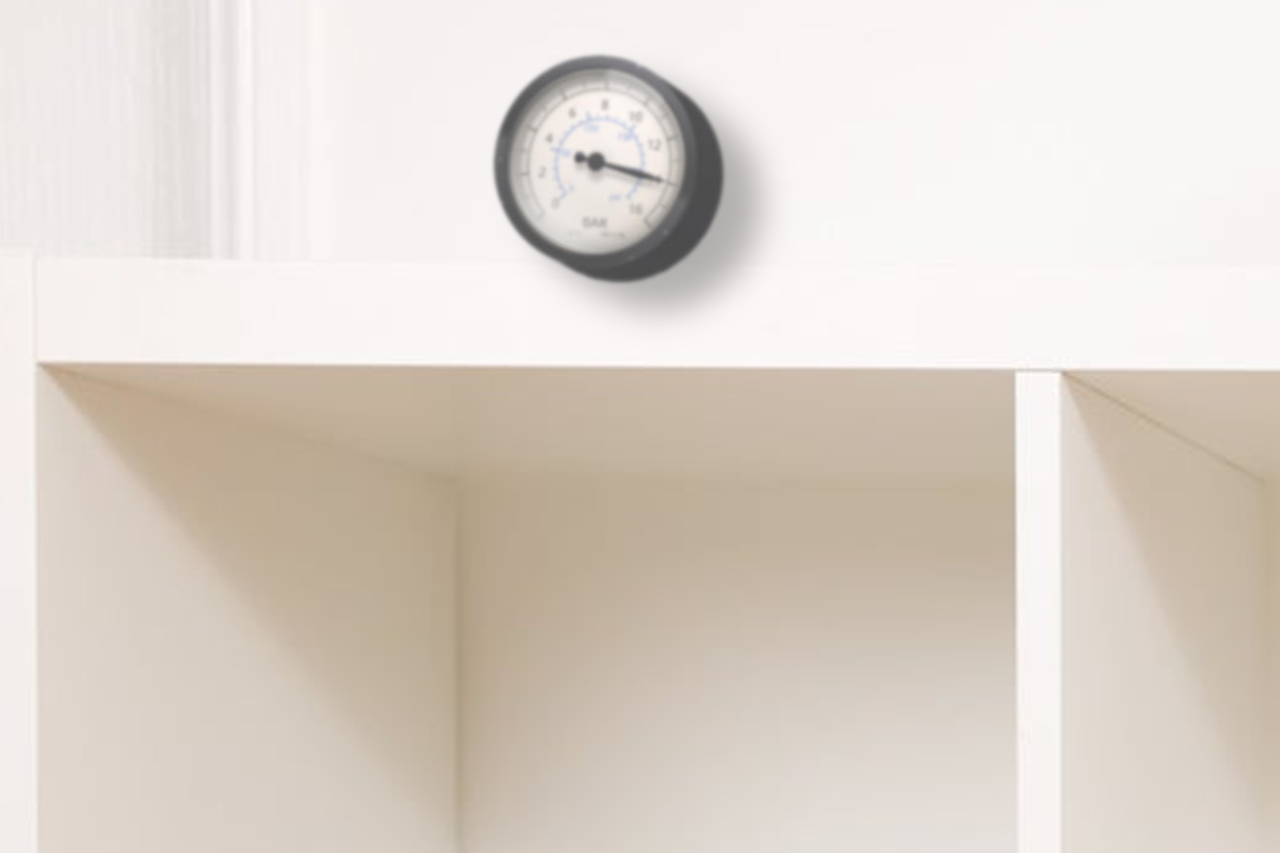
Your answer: {"value": 14, "unit": "bar"}
